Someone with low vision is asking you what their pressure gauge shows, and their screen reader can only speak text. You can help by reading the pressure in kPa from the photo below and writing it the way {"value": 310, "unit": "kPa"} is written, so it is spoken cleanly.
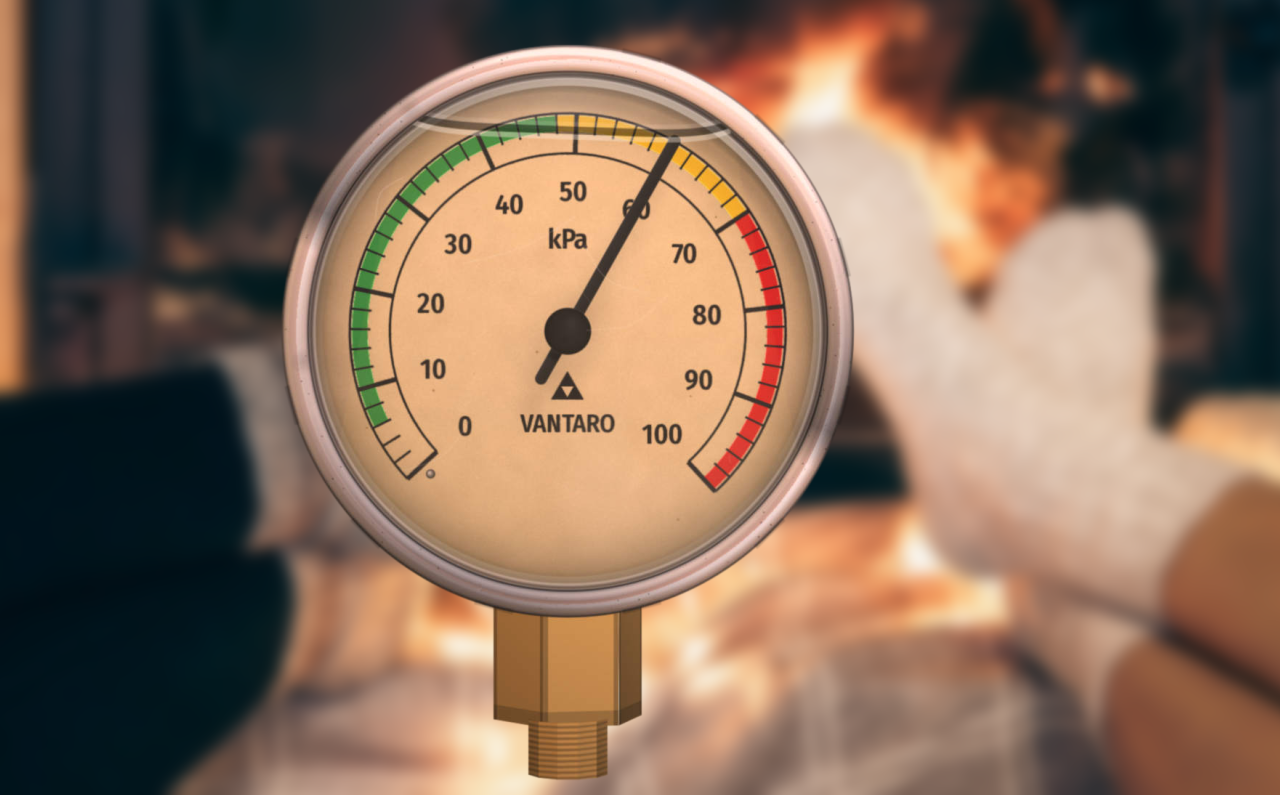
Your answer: {"value": 60, "unit": "kPa"}
